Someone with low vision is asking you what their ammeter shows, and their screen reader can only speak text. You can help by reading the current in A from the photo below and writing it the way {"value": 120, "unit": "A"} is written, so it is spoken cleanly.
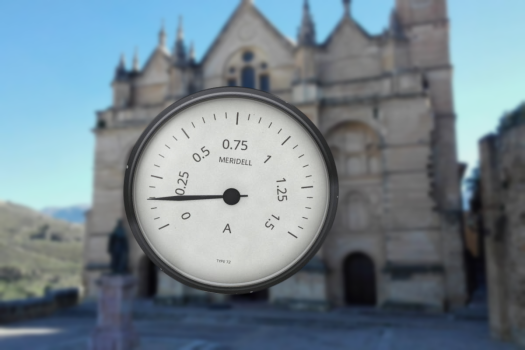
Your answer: {"value": 0.15, "unit": "A"}
